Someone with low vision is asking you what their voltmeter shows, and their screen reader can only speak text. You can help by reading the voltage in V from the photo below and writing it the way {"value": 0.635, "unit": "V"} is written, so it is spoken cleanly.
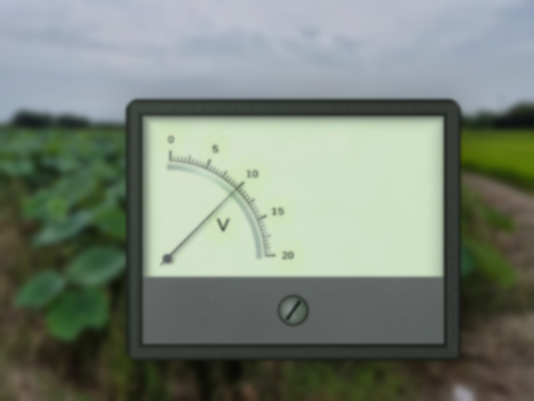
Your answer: {"value": 10, "unit": "V"}
